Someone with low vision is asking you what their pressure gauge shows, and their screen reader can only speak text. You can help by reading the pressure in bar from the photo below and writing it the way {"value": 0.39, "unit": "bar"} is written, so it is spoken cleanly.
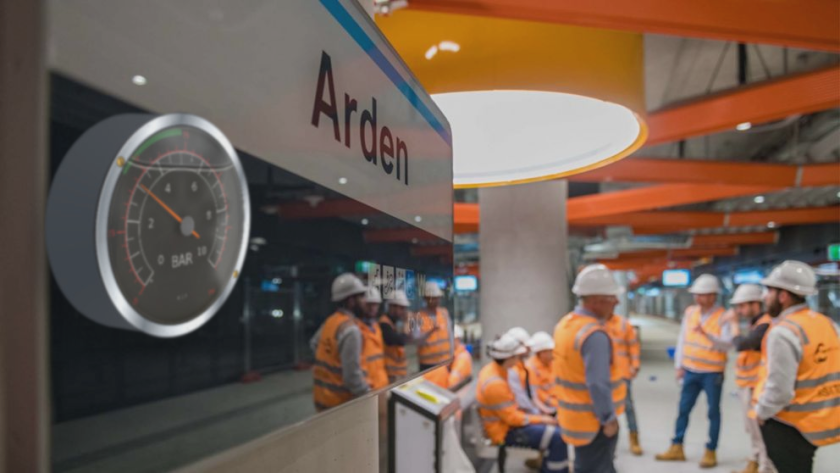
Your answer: {"value": 3, "unit": "bar"}
